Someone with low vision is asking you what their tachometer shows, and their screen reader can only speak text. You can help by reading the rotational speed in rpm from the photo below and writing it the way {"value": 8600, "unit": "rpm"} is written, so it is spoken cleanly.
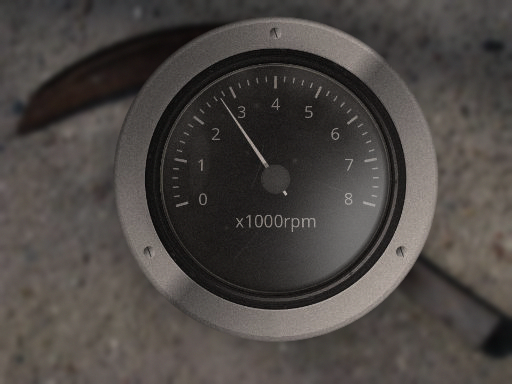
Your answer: {"value": 2700, "unit": "rpm"}
